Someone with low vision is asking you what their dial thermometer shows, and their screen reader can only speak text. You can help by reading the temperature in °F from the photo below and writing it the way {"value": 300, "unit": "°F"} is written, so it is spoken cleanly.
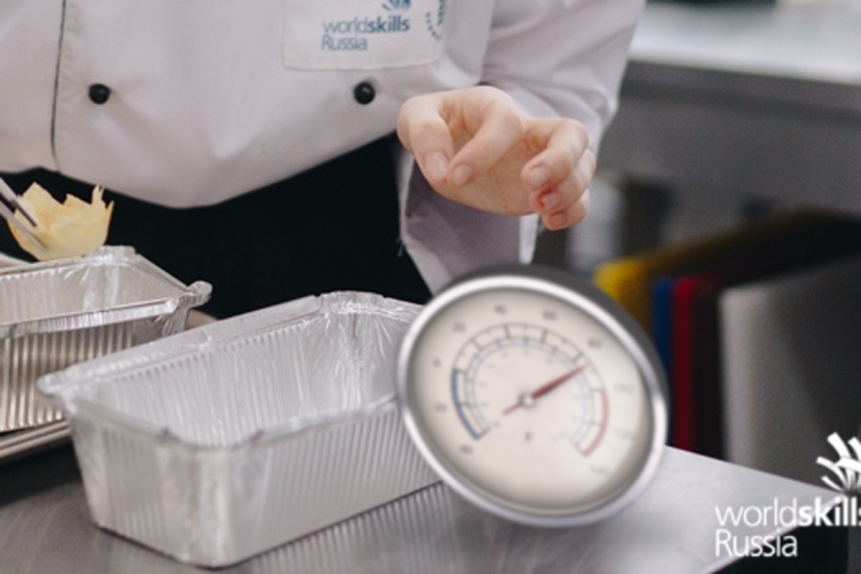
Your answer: {"value": 85, "unit": "°F"}
